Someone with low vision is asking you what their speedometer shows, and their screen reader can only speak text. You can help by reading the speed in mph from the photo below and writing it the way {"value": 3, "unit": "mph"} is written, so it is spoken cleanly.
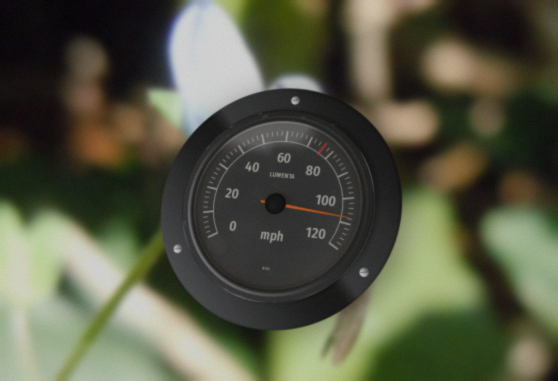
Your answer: {"value": 108, "unit": "mph"}
